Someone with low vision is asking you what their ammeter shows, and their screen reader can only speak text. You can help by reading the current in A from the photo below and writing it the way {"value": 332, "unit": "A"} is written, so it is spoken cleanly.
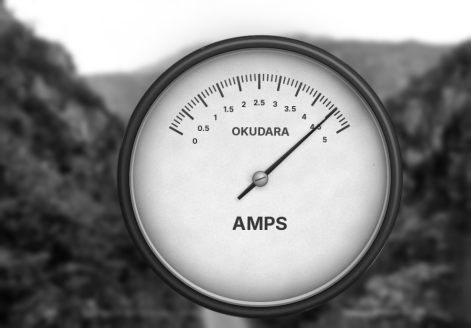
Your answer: {"value": 4.5, "unit": "A"}
